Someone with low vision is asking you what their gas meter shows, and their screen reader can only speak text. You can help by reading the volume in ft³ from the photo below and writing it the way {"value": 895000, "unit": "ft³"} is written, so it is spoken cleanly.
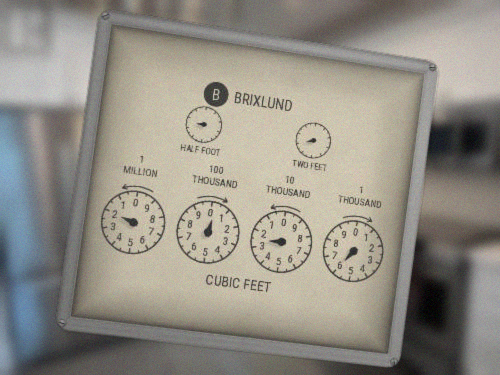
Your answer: {"value": 202600, "unit": "ft³"}
